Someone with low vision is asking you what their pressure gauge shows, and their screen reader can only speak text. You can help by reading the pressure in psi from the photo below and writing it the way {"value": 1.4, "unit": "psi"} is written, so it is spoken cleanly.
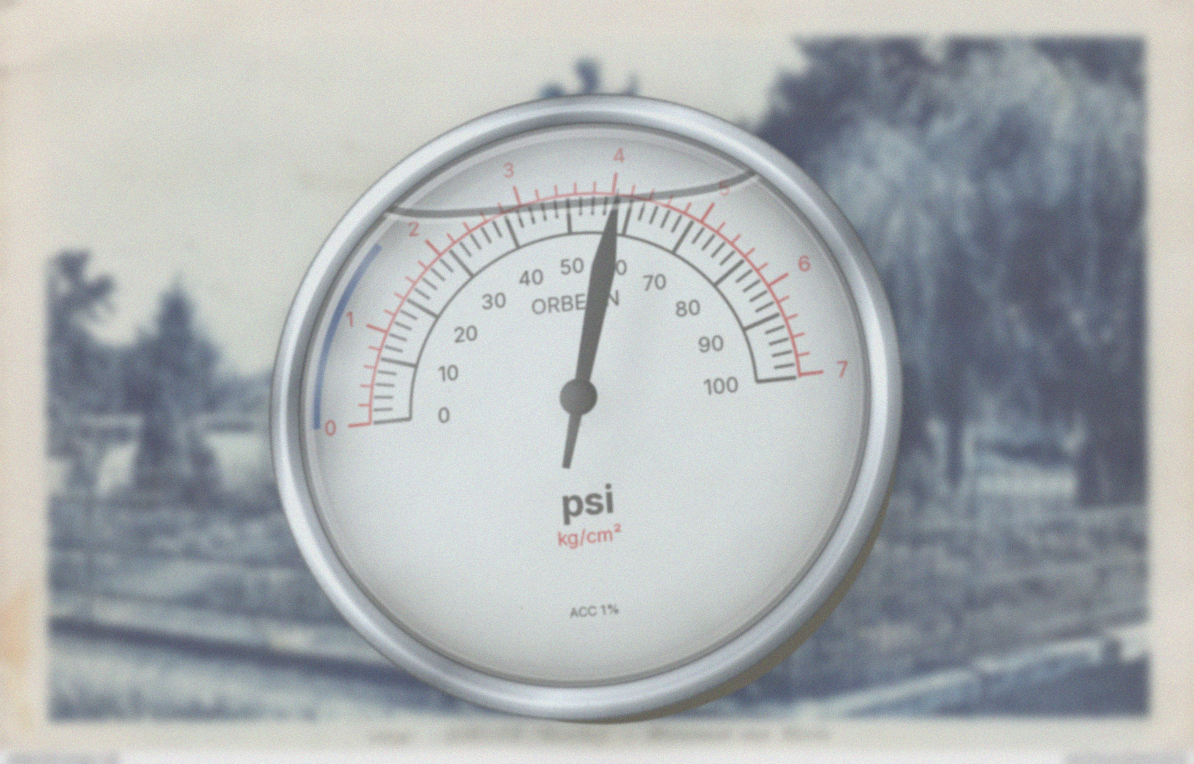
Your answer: {"value": 58, "unit": "psi"}
